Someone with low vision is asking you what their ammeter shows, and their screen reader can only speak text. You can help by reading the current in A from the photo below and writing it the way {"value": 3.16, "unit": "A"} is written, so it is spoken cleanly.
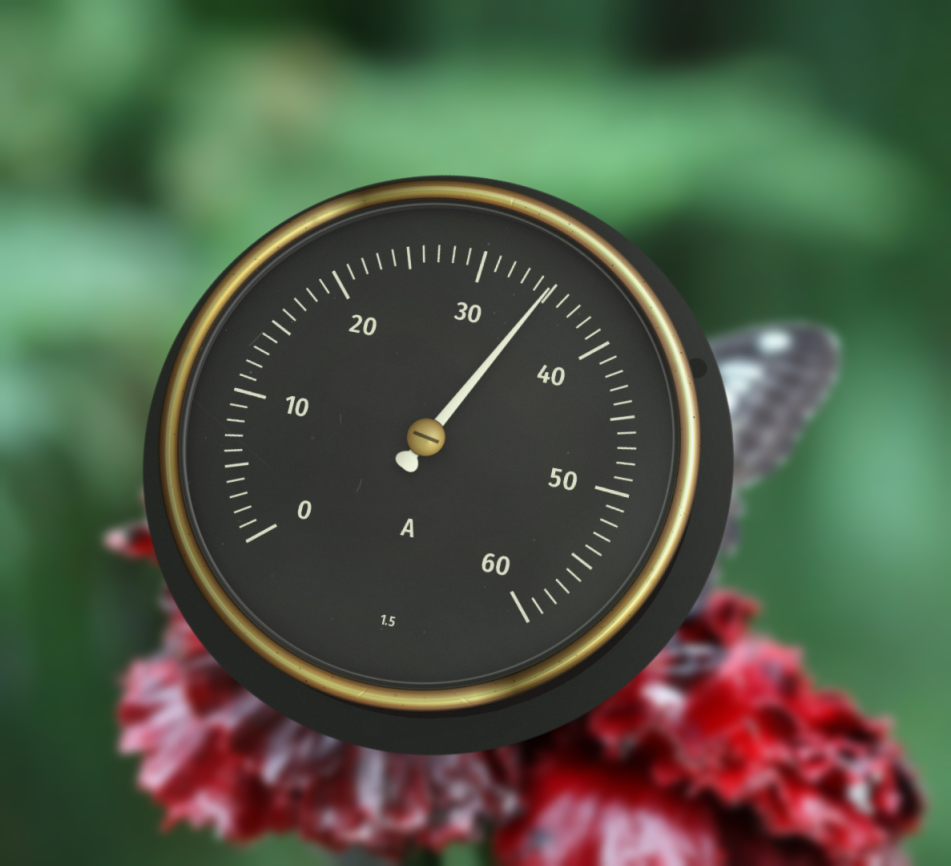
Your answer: {"value": 35, "unit": "A"}
